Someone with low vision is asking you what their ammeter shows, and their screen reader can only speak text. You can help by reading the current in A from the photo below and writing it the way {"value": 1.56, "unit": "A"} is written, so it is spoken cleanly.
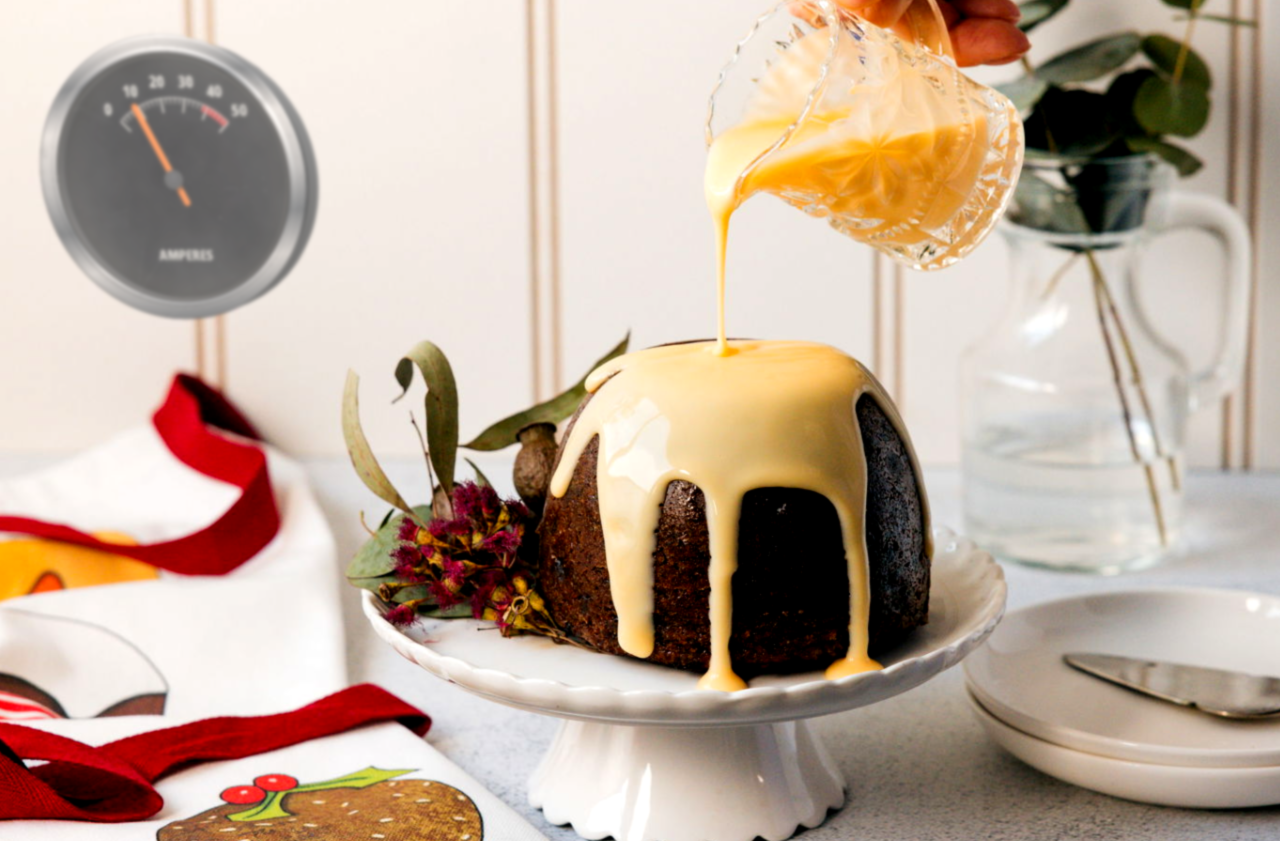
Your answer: {"value": 10, "unit": "A"}
